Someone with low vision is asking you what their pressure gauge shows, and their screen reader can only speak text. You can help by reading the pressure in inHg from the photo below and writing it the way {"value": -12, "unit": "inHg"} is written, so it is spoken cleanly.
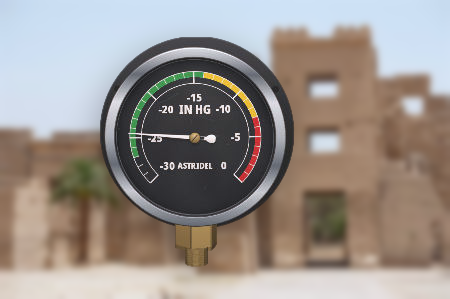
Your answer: {"value": -24.5, "unit": "inHg"}
